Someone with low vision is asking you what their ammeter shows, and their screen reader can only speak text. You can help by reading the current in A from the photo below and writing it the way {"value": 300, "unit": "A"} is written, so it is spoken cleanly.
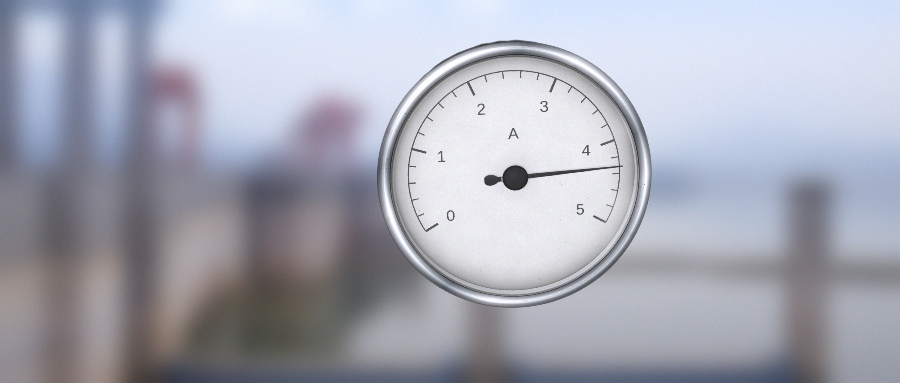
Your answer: {"value": 4.3, "unit": "A"}
